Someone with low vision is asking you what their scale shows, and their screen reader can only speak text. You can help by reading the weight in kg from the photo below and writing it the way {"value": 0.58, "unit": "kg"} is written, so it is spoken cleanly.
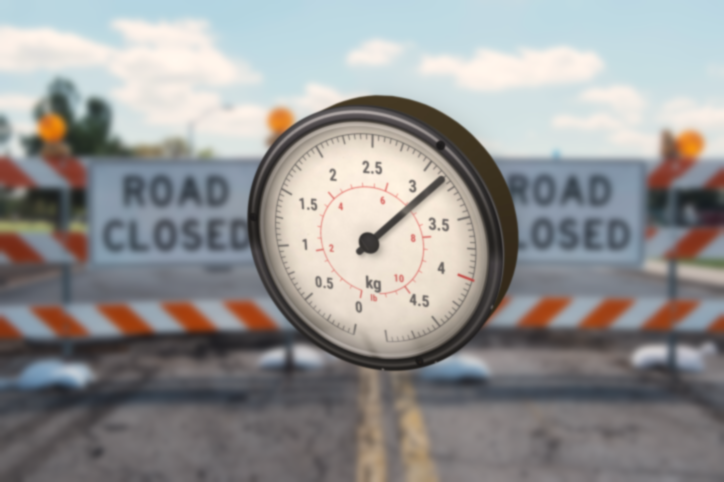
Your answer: {"value": 3.15, "unit": "kg"}
